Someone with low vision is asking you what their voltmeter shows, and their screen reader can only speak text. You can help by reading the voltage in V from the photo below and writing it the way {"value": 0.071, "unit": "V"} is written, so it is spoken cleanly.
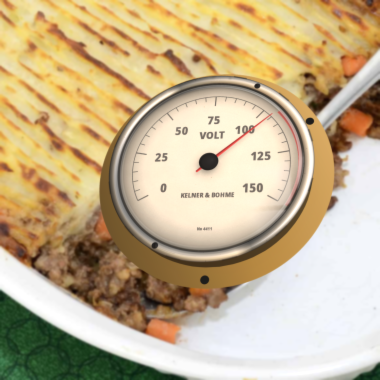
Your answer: {"value": 105, "unit": "V"}
